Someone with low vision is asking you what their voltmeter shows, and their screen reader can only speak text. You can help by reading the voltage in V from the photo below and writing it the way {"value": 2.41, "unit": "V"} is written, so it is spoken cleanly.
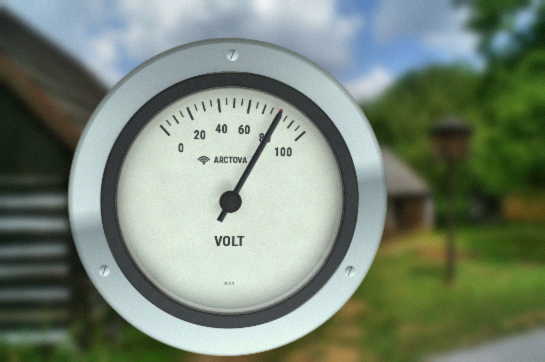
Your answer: {"value": 80, "unit": "V"}
